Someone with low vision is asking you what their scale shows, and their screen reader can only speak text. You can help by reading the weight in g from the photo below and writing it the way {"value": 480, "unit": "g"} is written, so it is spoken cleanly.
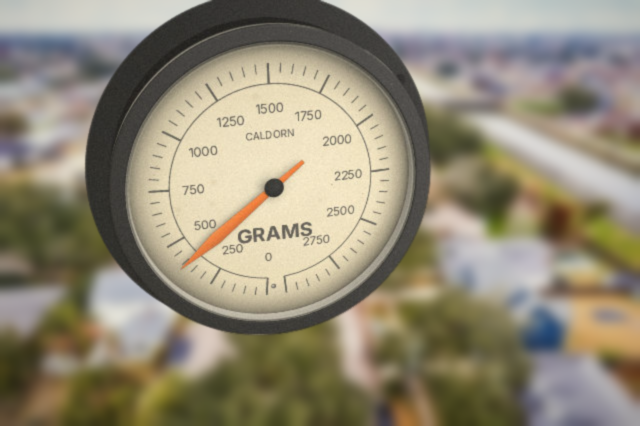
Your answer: {"value": 400, "unit": "g"}
